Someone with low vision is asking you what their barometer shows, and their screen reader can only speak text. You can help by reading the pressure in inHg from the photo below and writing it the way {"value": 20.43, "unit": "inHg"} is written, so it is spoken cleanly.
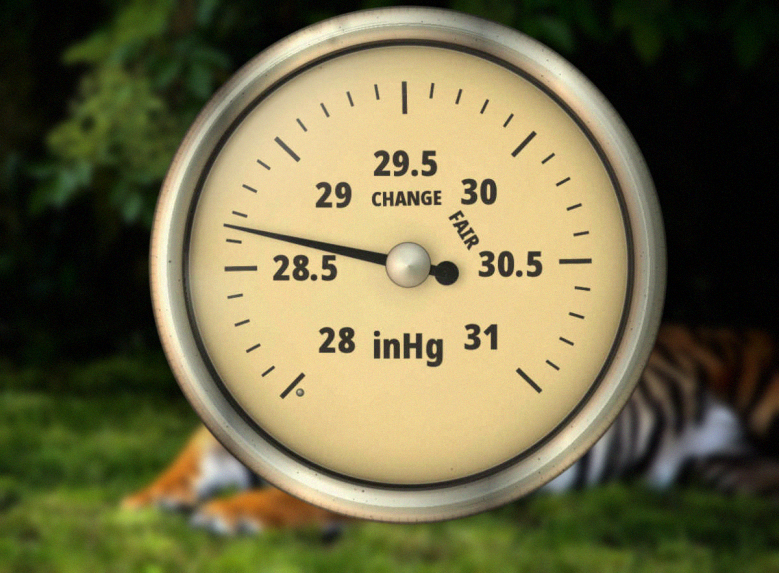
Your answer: {"value": 28.65, "unit": "inHg"}
